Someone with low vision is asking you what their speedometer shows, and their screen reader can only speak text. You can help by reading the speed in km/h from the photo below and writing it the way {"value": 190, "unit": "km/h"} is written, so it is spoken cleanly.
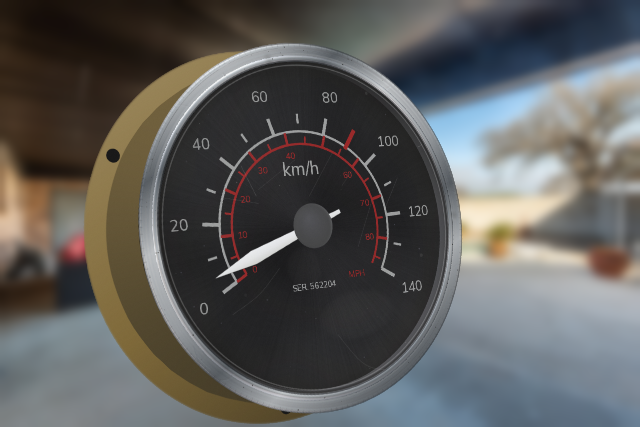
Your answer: {"value": 5, "unit": "km/h"}
